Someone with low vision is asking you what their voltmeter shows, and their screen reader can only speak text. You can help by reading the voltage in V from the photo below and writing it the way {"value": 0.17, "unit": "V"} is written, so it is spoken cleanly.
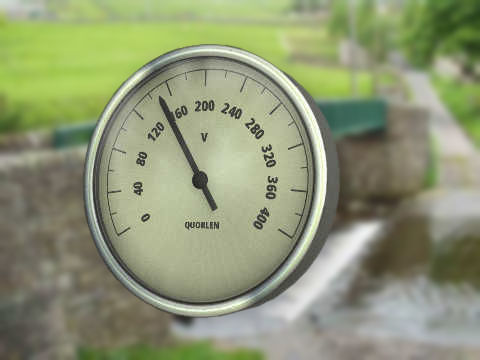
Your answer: {"value": 150, "unit": "V"}
